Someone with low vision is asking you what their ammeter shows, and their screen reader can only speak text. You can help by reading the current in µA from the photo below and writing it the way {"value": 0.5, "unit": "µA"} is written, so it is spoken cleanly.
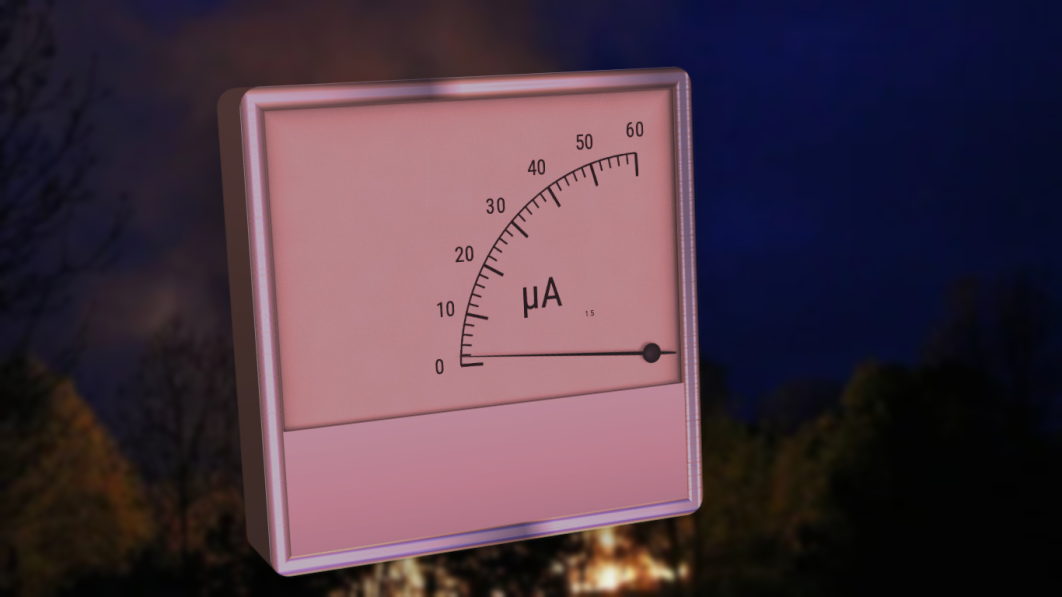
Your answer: {"value": 2, "unit": "µA"}
